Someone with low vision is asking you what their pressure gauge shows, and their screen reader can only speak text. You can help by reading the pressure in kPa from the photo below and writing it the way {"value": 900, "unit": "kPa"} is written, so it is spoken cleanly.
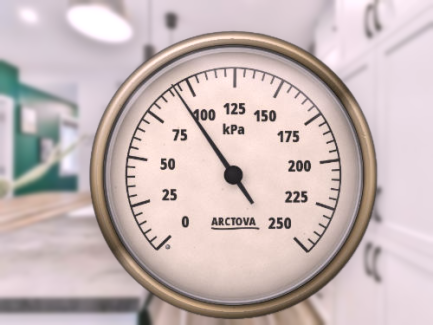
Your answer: {"value": 92.5, "unit": "kPa"}
